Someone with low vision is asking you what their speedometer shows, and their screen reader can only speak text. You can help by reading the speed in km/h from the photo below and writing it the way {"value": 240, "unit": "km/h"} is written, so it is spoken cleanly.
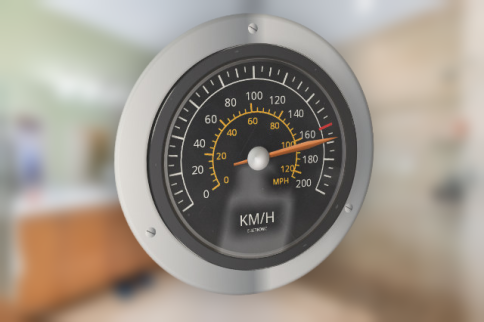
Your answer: {"value": 167.5, "unit": "km/h"}
